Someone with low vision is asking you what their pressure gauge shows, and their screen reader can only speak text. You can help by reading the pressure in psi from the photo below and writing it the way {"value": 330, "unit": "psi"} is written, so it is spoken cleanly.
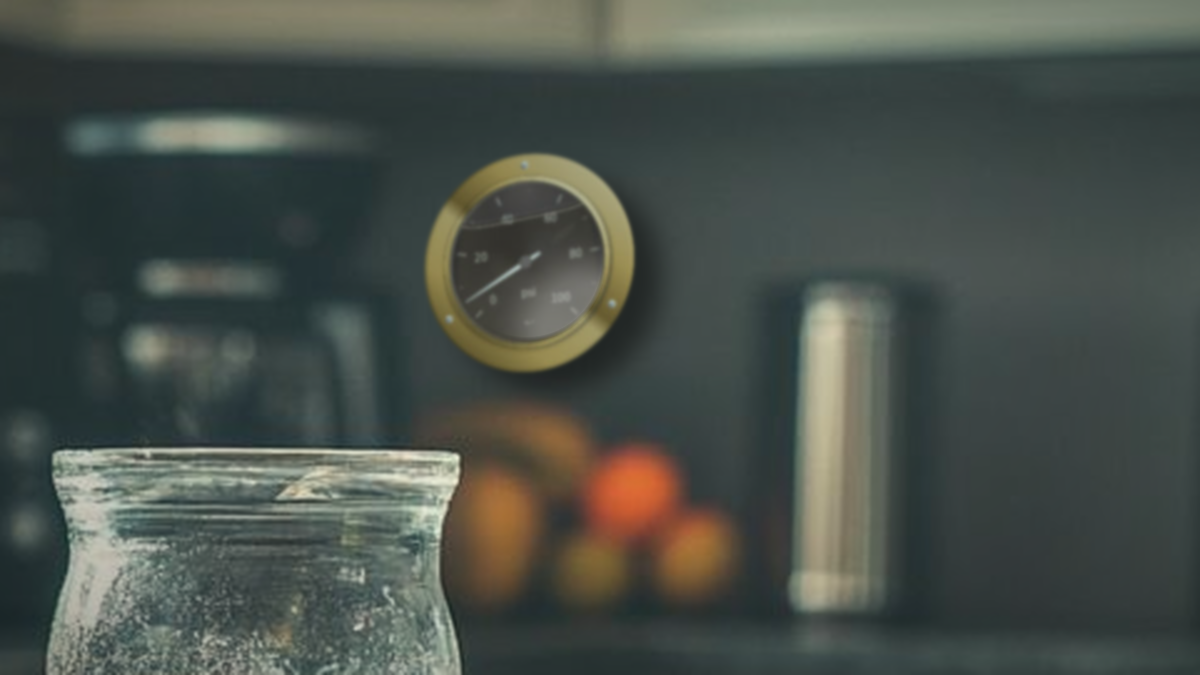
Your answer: {"value": 5, "unit": "psi"}
